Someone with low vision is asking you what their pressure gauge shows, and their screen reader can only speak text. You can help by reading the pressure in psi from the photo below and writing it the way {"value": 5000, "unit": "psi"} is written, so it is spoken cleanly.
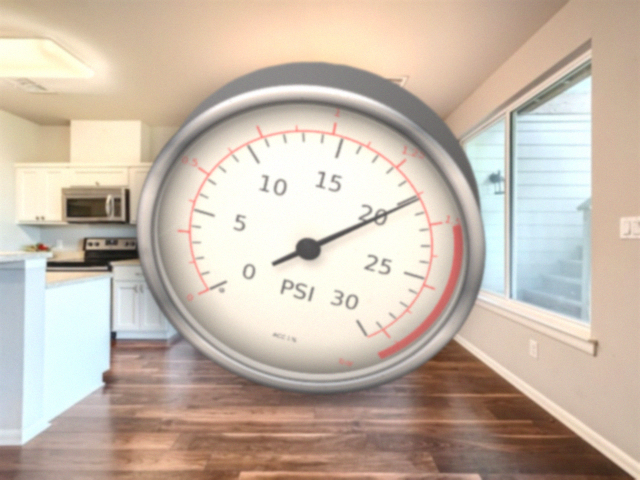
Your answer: {"value": 20, "unit": "psi"}
